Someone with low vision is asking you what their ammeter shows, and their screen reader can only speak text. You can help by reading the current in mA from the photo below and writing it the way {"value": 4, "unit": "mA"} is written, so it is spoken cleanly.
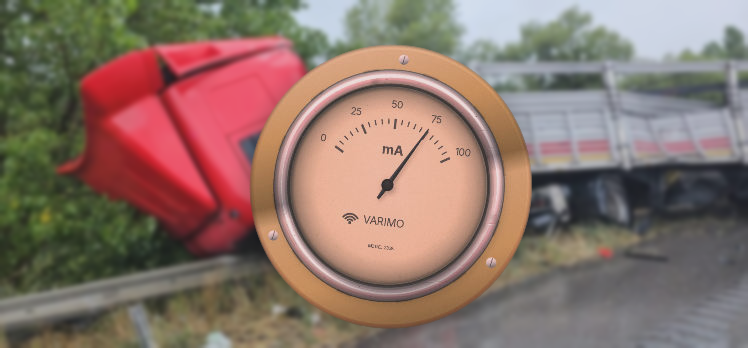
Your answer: {"value": 75, "unit": "mA"}
